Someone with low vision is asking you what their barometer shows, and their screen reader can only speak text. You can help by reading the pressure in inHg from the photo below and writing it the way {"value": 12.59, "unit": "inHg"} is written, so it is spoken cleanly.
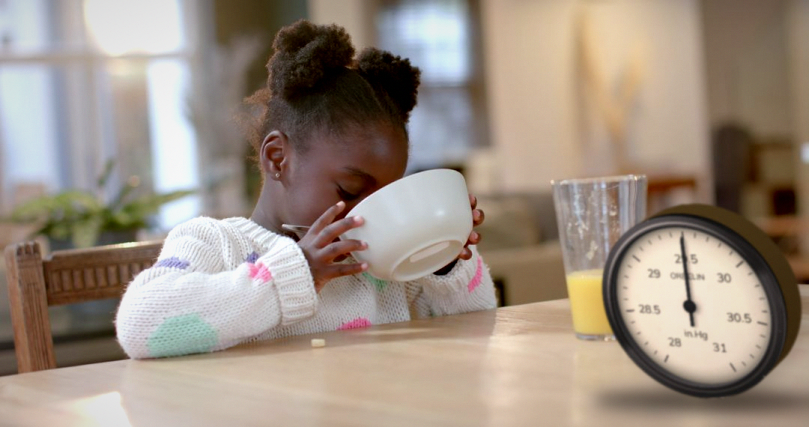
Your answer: {"value": 29.5, "unit": "inHg"}
